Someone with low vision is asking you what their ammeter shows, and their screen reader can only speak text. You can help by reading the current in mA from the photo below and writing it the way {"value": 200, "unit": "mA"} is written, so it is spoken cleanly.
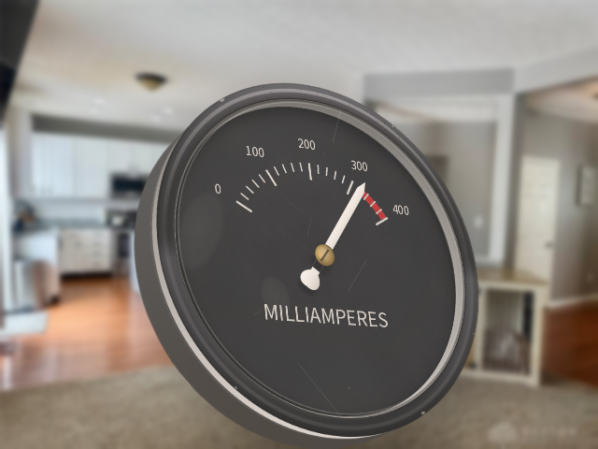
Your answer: {"value": 320, "unit": "mA"}
